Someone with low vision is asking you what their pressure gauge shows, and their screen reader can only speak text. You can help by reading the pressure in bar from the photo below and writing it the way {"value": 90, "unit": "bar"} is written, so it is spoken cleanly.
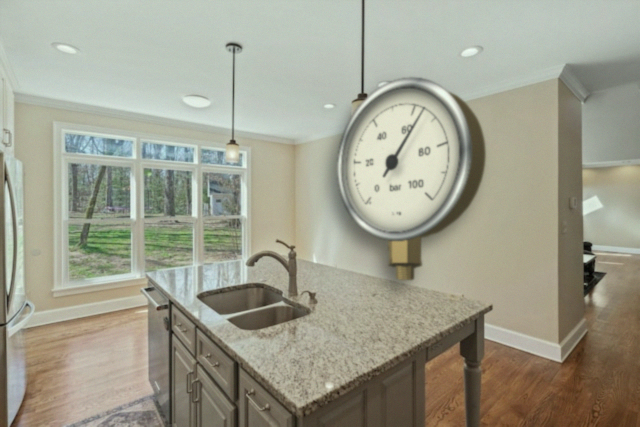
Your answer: {"value": 65, "unit": "bar"}
